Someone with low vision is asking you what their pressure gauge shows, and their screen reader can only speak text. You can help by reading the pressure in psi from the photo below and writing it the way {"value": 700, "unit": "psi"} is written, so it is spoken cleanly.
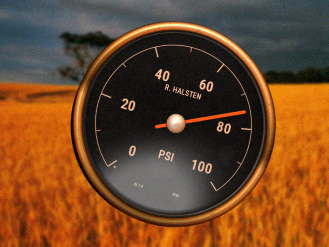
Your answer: {"value": 75, "unit": "psi"}
